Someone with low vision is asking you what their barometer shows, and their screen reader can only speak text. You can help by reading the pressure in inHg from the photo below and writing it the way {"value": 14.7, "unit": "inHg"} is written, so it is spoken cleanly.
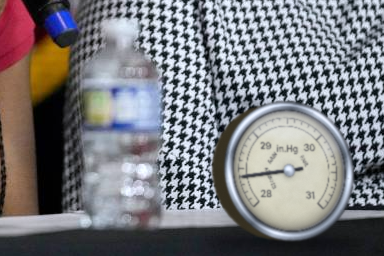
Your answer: {"value": 28.4, "unit": "inHg"}
